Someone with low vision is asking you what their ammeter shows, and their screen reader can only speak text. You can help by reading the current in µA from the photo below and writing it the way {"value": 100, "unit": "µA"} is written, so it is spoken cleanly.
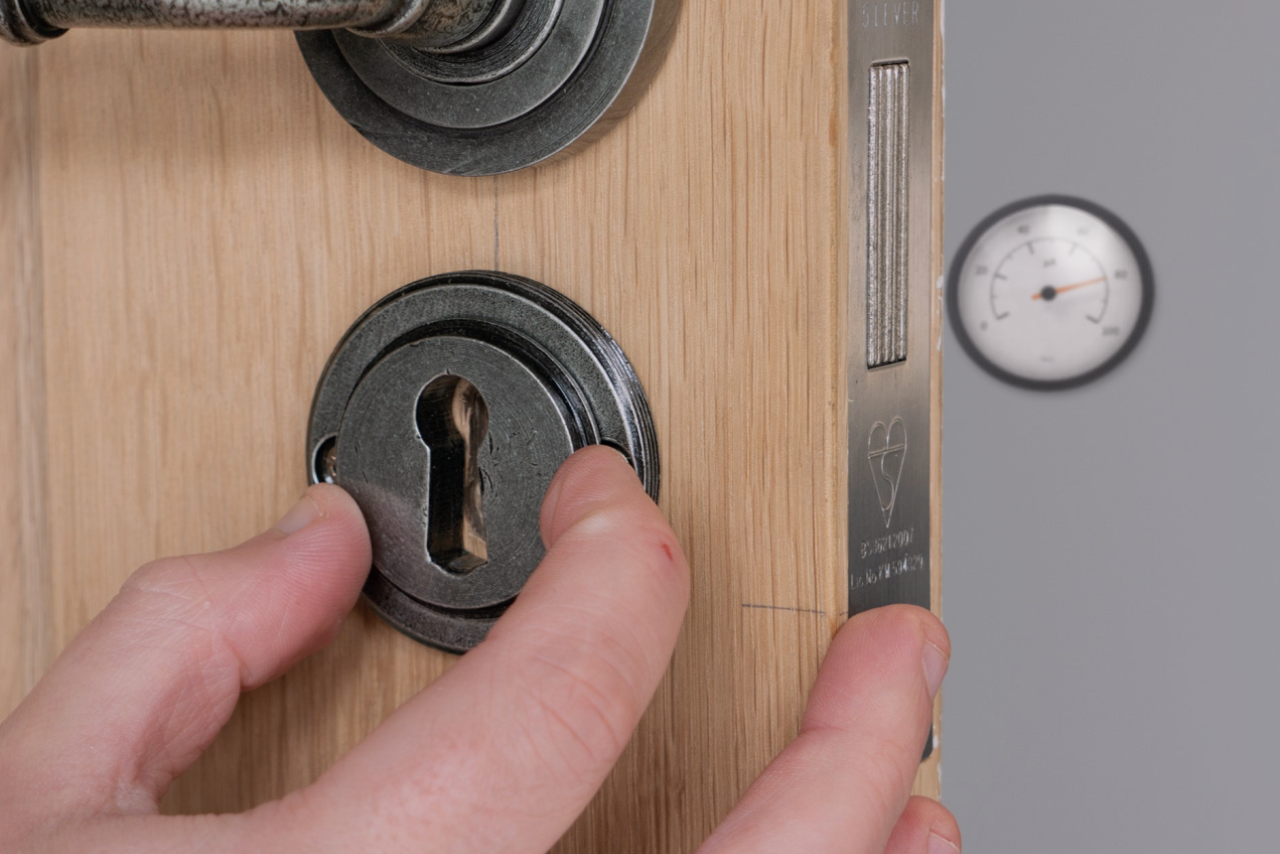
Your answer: {"value": 80, "unit": "µA"}
